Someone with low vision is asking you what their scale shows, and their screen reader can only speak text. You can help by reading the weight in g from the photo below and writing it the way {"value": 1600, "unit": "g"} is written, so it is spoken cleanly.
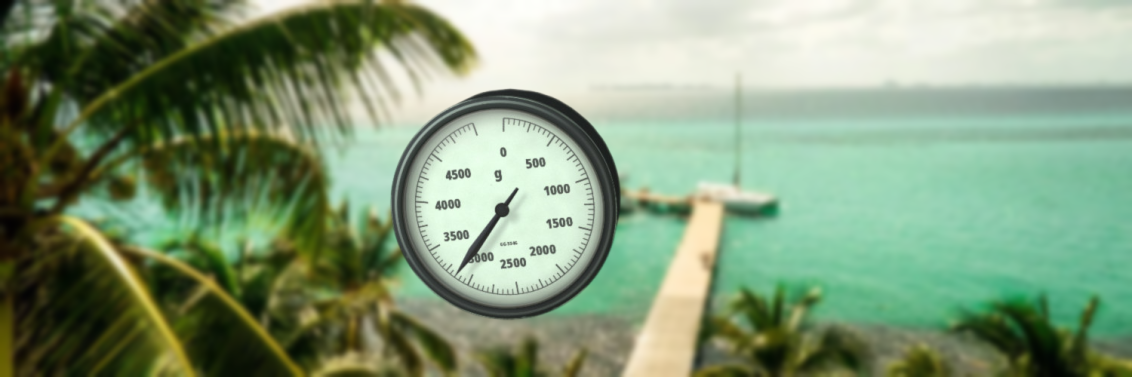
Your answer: {"value": 3150, "unit": "g"}
